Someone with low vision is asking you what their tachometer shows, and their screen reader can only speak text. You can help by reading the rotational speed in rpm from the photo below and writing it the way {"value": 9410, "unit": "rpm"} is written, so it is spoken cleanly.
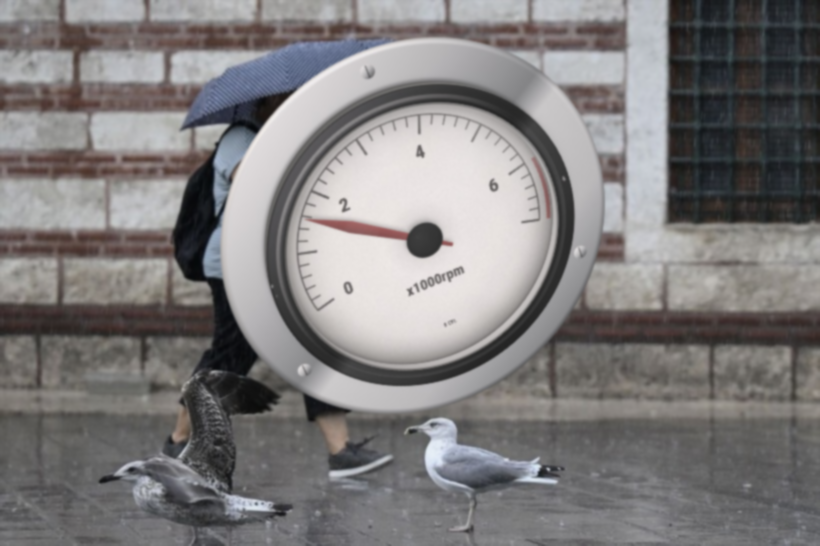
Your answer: {"value": 1600, "unit": "rpm"}
